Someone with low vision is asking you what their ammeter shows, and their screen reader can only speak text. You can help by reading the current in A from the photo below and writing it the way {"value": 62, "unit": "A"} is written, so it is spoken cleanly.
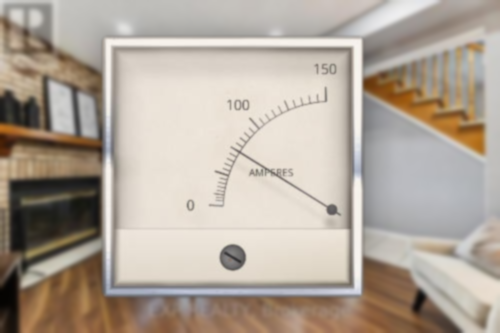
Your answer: {"value": 75, "unit": "A"}
